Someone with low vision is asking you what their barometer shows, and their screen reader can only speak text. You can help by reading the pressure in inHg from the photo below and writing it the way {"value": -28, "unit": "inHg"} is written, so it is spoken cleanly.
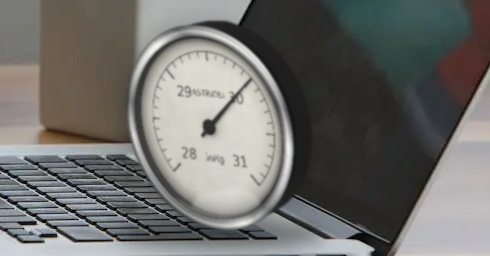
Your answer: {"value": 30, "unit": "inHg"}
